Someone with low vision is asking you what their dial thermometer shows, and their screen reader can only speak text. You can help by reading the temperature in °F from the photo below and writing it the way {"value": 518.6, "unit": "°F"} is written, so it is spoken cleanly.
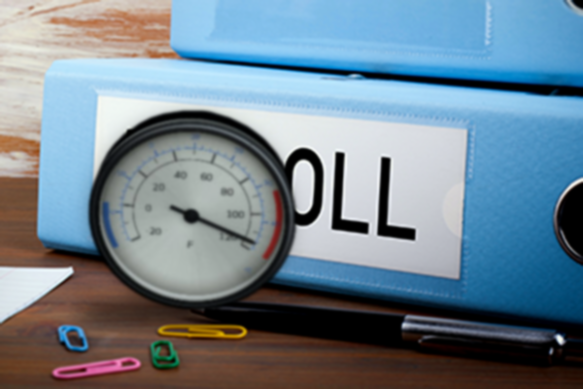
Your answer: {"value": 115, "unit": "°F"}
